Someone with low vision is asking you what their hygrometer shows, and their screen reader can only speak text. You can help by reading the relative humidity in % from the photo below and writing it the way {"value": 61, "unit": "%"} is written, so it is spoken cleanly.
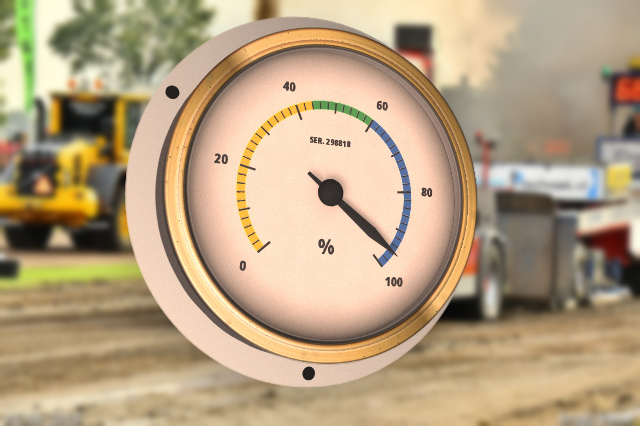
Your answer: {"value": 96, "unit": "%"}
